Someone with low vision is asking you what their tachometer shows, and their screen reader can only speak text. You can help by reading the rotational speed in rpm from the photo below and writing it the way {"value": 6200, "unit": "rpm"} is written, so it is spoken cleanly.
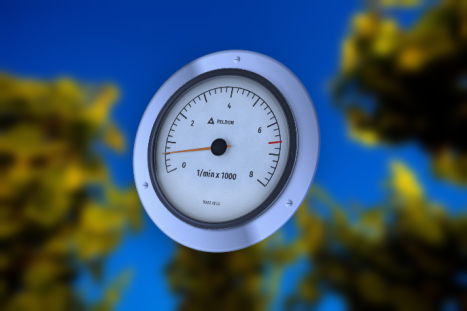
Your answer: {"value": 600, "unit": "rpm"}
